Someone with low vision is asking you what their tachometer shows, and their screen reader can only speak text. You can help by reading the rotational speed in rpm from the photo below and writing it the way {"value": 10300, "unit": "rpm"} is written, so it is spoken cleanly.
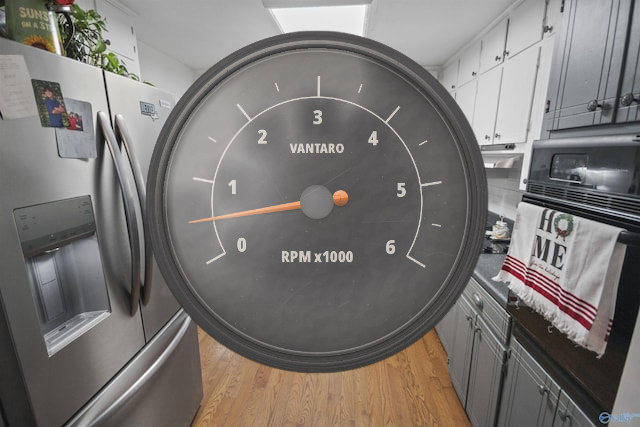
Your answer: {"value": 500, "unit": "rpm"}
